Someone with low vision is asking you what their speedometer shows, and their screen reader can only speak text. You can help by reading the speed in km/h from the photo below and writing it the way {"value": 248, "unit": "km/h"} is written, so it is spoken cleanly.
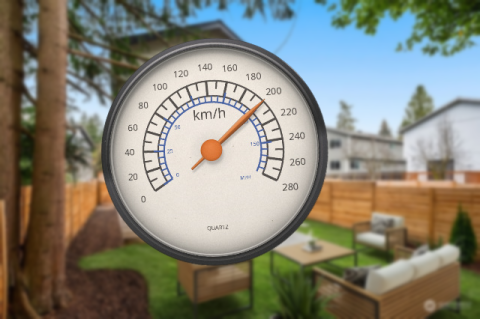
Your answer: {"value": 200, "unit": "km/h"}
